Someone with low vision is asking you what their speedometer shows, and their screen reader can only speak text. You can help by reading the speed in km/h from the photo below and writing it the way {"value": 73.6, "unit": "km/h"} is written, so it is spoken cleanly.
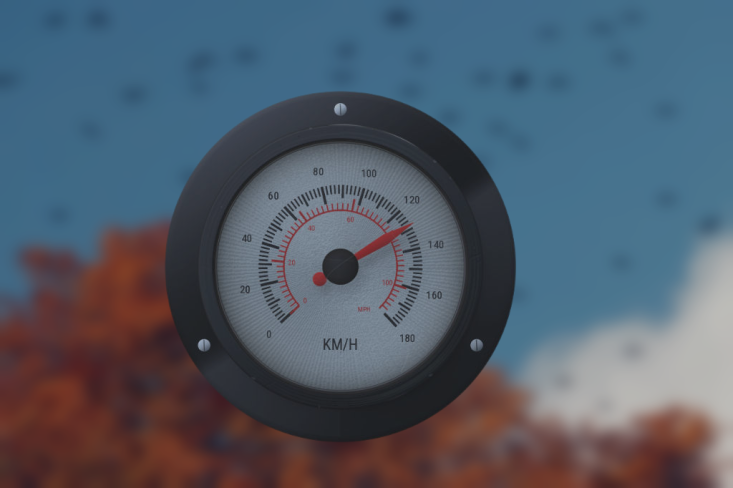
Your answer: {"value": 128, "unit": "km/h"}
